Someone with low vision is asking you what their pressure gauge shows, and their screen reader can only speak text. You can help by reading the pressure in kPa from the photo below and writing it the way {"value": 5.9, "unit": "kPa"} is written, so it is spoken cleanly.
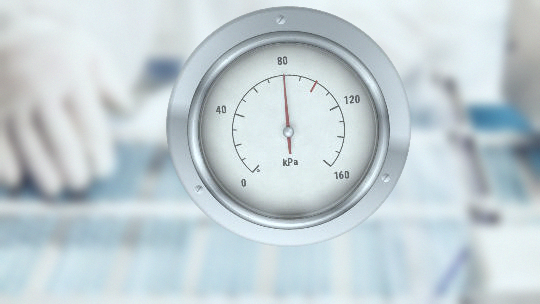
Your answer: {"value": 80, "unit": "kPa"}
